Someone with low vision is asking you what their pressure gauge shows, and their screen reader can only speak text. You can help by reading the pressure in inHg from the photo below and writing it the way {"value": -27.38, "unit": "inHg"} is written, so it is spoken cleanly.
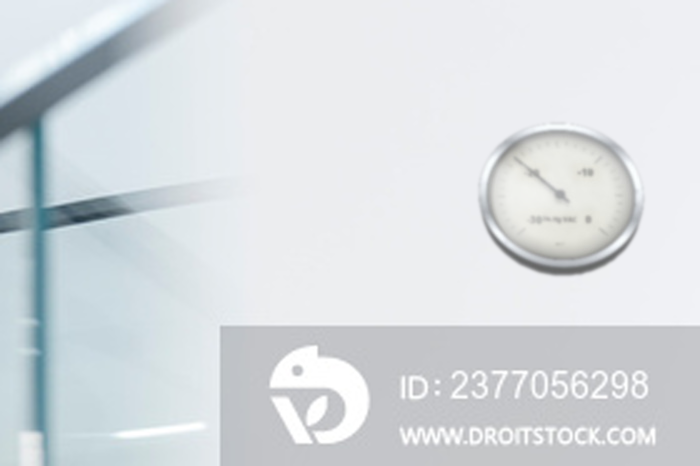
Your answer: {"value": -20, "unit": "inHg"}
